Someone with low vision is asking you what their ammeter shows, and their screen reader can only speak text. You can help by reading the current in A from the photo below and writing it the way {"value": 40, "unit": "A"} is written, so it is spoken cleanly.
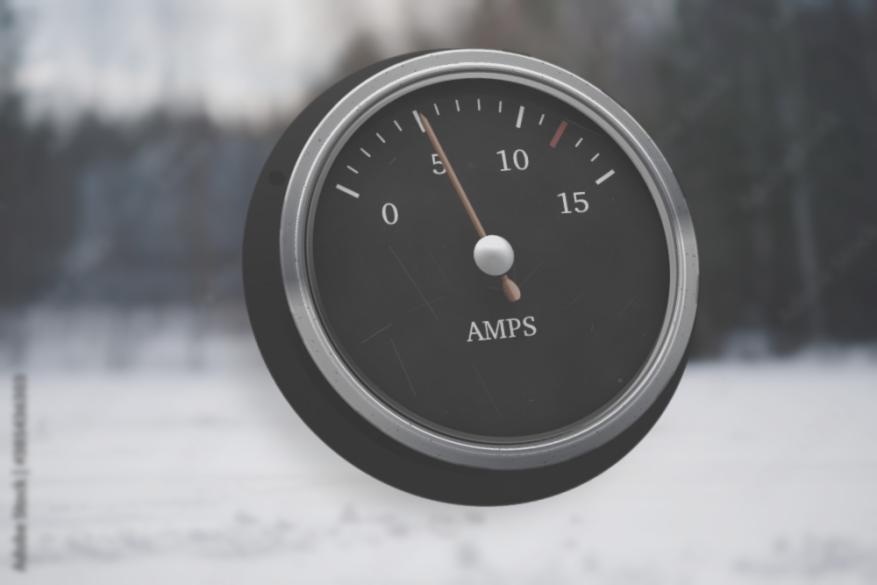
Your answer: {"value": 5, "unit": "A"}
